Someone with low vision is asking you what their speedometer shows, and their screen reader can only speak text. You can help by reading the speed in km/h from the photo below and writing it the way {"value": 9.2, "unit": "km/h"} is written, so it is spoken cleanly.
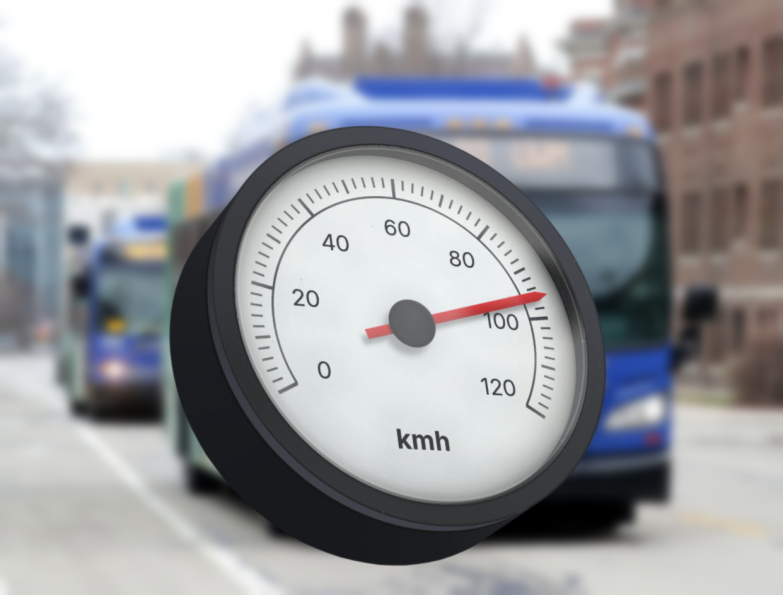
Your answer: {"value": 96, "unit": "km/h"}
